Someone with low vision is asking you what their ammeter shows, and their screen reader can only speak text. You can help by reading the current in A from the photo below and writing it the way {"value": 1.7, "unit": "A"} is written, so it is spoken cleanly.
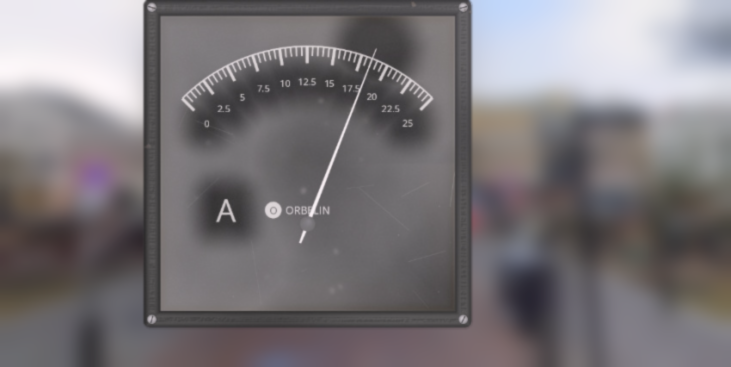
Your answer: {"value": 18.5, "unit": "A"}
